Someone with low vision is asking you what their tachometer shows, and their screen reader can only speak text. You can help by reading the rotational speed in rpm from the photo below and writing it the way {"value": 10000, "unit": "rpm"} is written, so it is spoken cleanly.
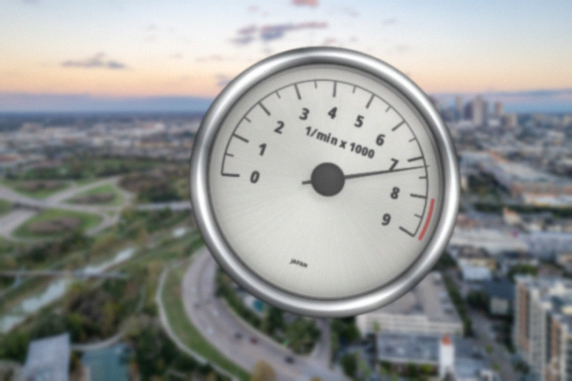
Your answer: {"value": 7250, "unit": "rpm"}
